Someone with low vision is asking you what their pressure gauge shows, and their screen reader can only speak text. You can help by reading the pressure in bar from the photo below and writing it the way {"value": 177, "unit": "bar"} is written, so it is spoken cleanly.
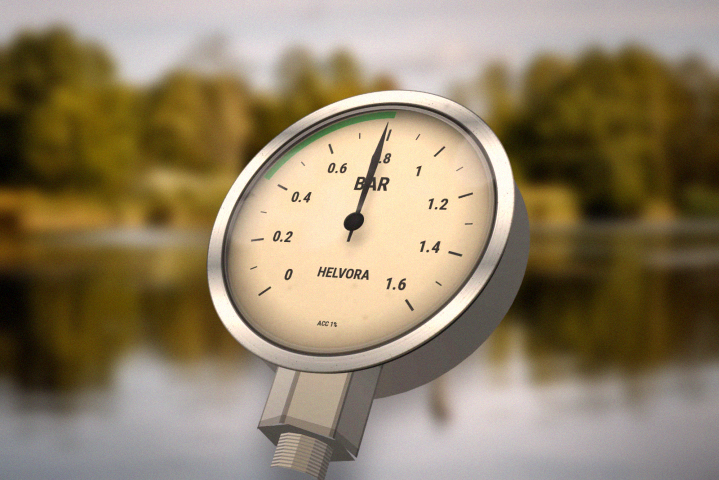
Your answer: {"value": 0.8, "unit": "bar"}
